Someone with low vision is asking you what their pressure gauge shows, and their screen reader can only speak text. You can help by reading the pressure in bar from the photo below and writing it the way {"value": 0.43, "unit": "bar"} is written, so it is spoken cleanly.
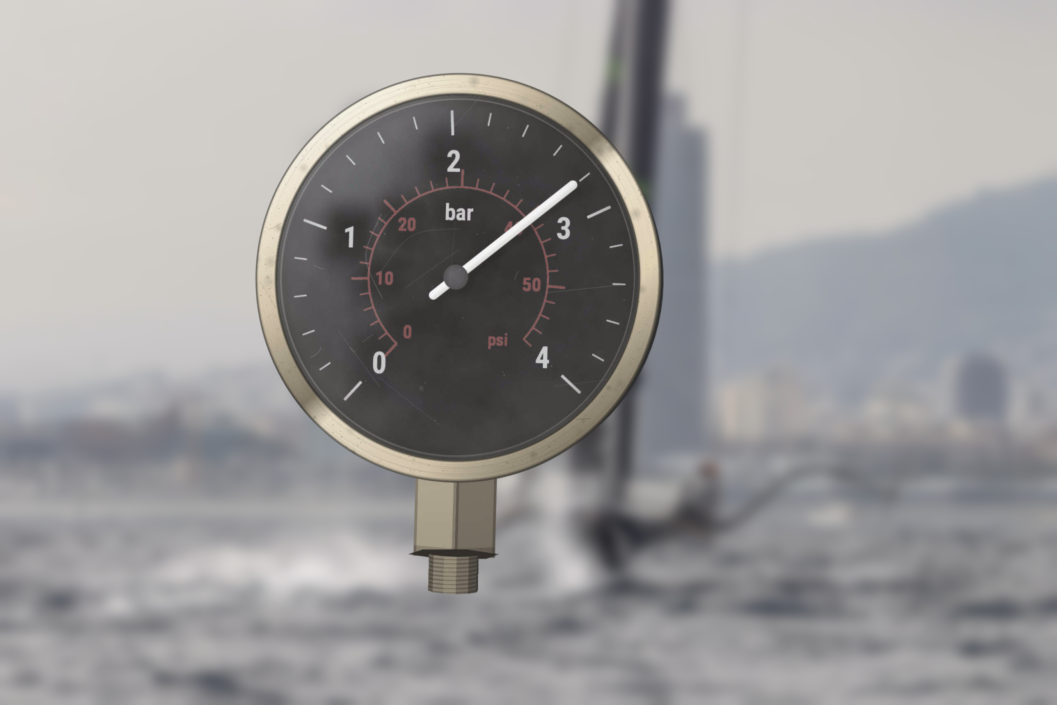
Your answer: {"value": 2.8, "unit": "bar"}
